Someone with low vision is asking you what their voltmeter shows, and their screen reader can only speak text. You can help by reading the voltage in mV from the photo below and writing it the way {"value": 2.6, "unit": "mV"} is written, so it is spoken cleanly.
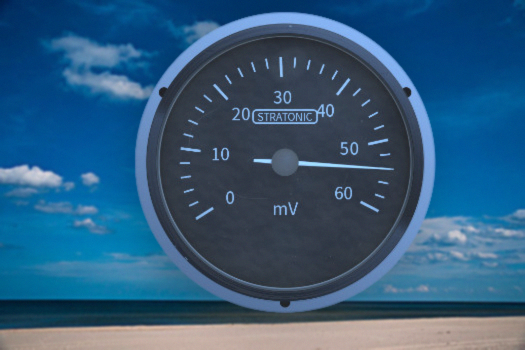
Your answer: {"value": 54, "unit": "mV"}
